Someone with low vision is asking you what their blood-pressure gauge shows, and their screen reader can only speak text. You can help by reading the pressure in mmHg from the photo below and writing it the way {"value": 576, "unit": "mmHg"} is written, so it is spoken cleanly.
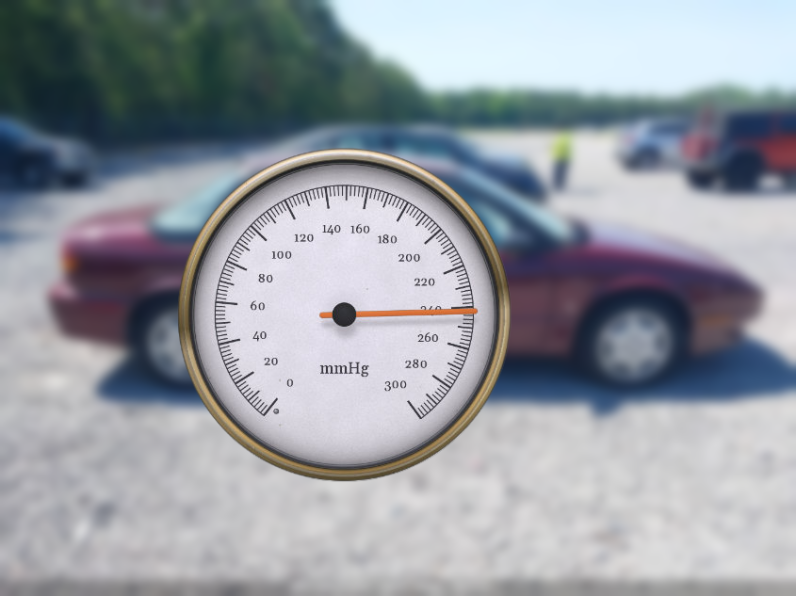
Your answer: {"value": 242, "unit": "mmHg"}
